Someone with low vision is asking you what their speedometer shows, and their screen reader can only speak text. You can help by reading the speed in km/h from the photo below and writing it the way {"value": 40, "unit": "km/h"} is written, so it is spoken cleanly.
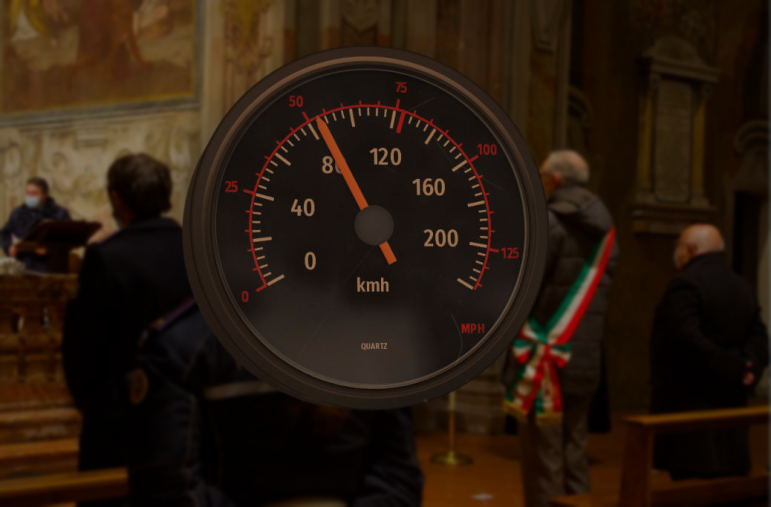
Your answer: {"value": 84, "unit": "km/h"}
